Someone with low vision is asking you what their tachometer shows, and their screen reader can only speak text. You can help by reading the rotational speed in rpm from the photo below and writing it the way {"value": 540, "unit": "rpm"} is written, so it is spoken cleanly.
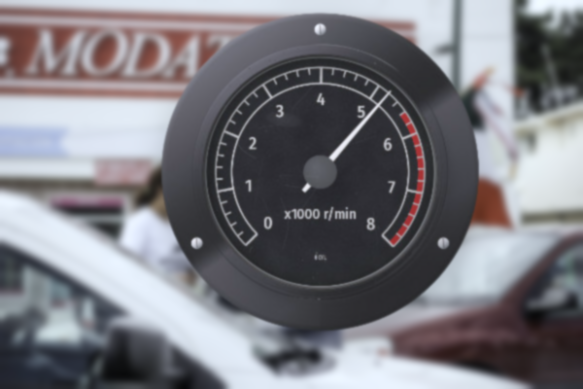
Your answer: {"value": 5200, "unit": "rpm"}
